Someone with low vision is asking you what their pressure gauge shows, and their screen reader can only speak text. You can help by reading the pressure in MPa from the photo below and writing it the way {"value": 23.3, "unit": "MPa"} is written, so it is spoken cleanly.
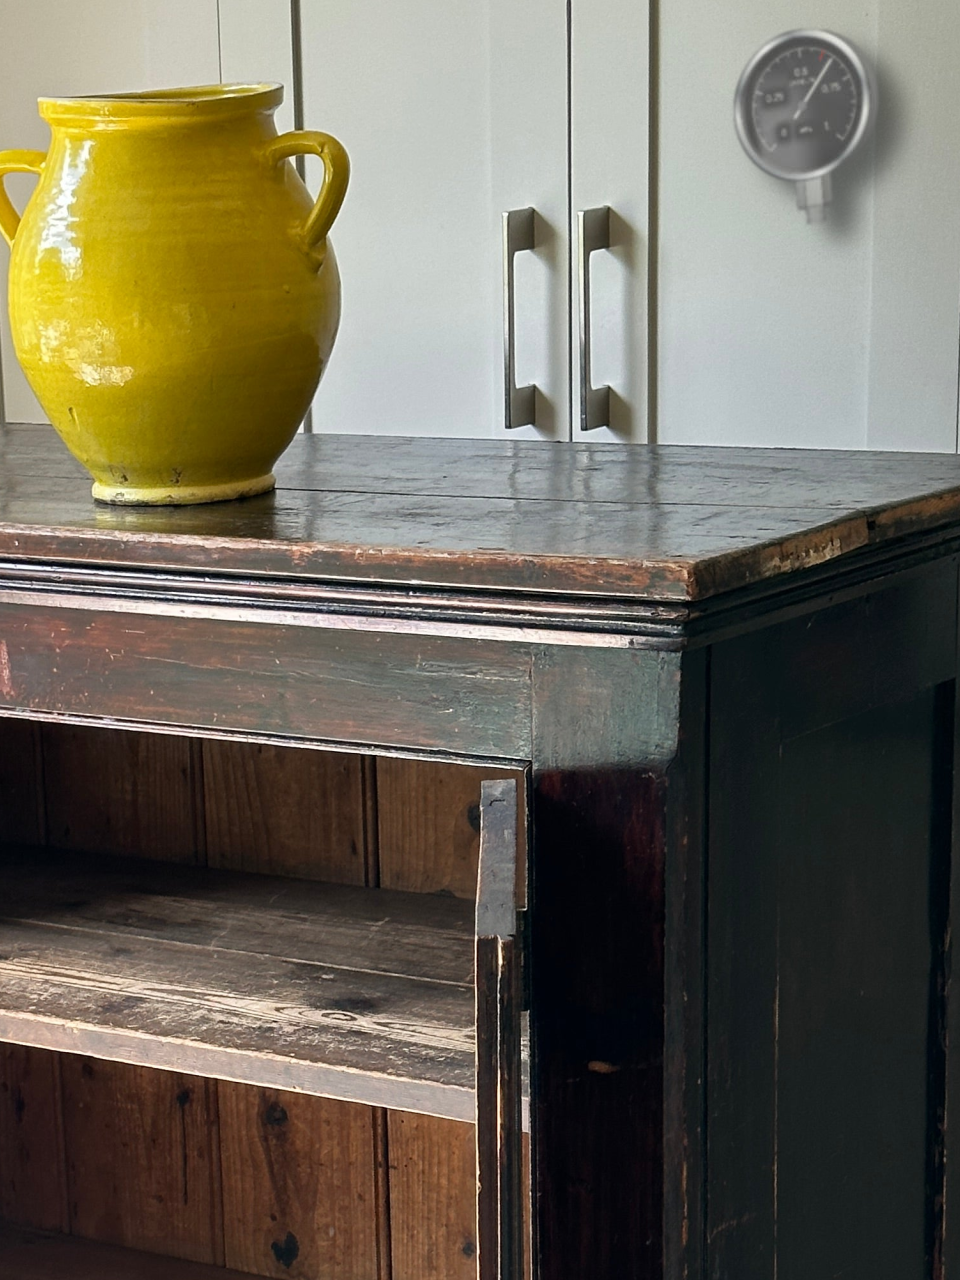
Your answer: {"value": 0.65, "unit": "MPa"}
